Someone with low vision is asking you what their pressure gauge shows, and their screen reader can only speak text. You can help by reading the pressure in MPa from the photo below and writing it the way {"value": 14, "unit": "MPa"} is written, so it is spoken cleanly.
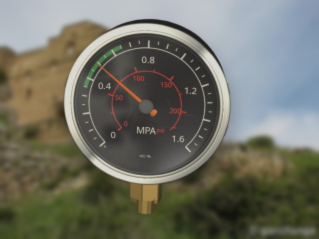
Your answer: {"value": 0.5, "unit": "MPa"}
